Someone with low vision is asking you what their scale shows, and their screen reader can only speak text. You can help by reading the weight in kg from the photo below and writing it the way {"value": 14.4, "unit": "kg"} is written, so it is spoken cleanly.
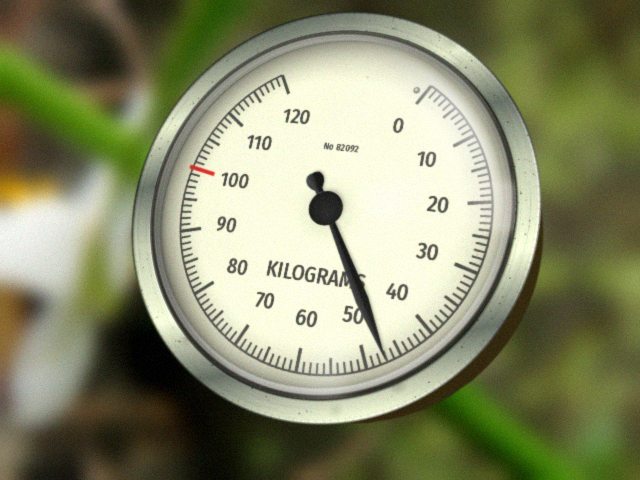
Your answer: {"value": 47, "unit": "kg"}
